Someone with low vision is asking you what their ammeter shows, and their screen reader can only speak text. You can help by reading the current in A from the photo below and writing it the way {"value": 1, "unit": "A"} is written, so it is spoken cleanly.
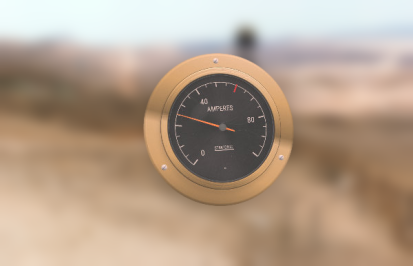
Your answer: {"value": 25, "unit": "A"}
